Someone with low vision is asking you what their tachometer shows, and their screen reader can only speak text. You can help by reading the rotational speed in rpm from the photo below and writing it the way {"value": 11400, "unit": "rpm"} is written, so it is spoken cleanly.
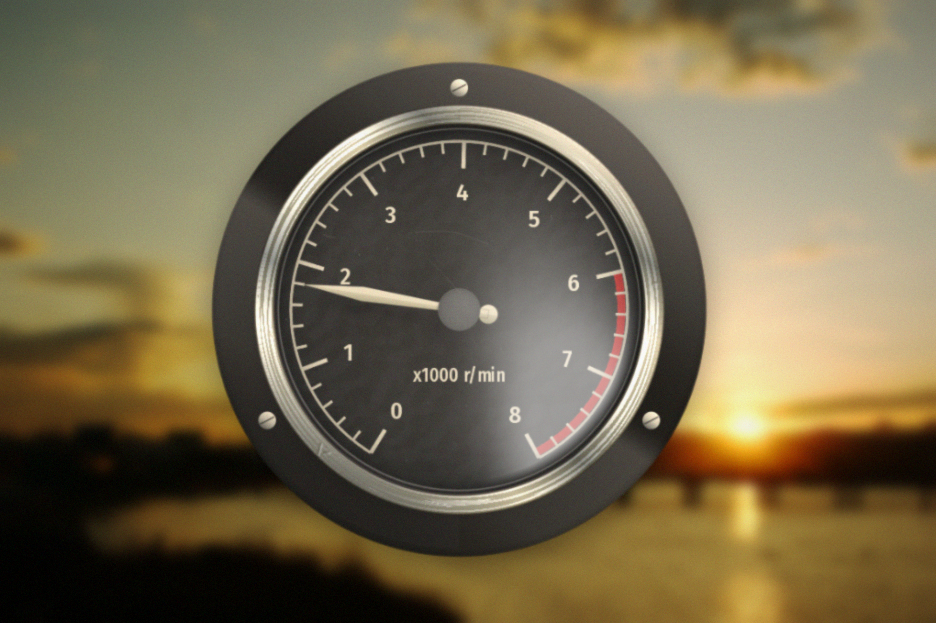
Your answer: {"value": 1800, "unit": "rpm"}
